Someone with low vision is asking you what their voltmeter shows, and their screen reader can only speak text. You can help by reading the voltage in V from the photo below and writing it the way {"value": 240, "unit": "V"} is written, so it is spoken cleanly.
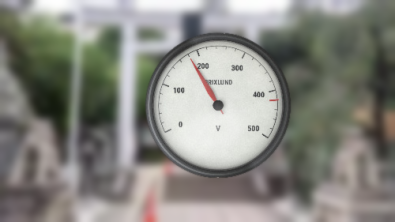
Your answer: {"value": 180, "unit": "V"}
